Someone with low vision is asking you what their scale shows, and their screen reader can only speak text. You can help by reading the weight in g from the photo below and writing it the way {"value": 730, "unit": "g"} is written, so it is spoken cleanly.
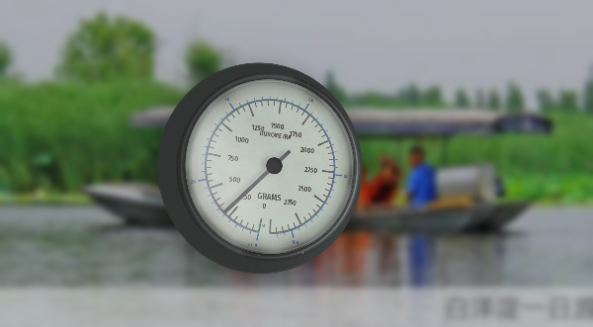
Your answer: {"value": 300, "unit": "g"}
